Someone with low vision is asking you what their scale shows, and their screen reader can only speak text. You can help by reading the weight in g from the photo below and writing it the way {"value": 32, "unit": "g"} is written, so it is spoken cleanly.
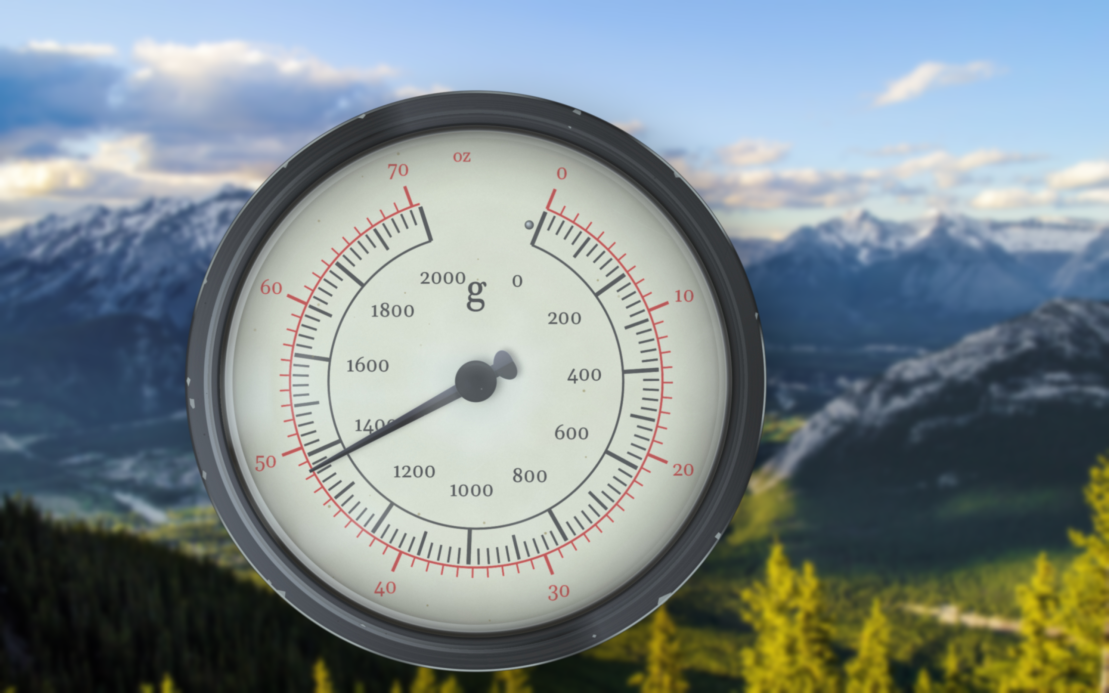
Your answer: {"value": 1370, "unit": "g"}
